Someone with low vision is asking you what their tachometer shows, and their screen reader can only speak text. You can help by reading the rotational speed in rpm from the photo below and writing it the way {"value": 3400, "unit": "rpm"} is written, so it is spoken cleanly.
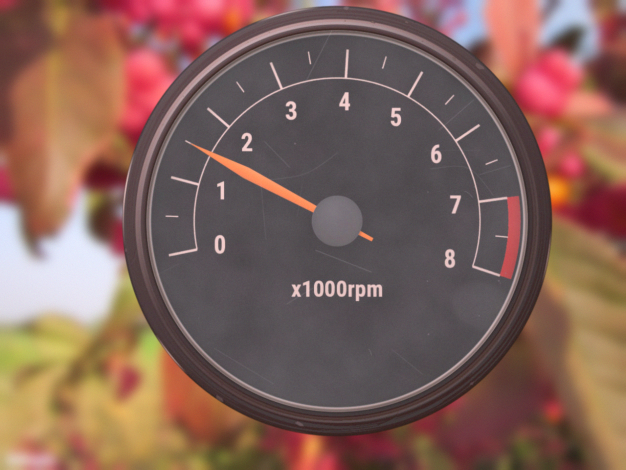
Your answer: {"value": 1500, "unit": "rpm"}
